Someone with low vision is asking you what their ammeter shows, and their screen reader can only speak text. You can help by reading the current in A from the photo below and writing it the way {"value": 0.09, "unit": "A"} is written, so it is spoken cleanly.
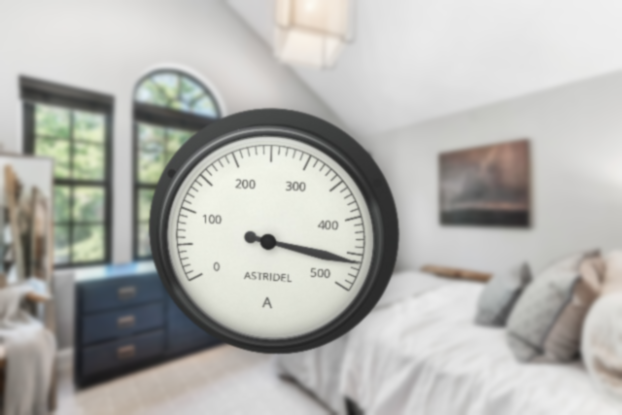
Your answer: {"value": 460, "unit": "A"}
